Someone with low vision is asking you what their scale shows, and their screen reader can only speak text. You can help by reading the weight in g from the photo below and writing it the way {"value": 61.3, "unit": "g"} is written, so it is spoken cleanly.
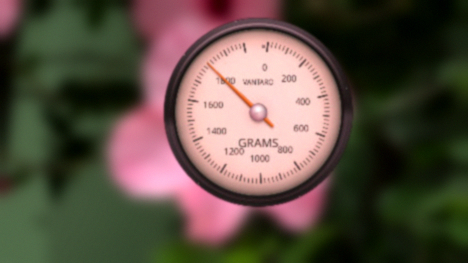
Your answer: {"value": 1800, "unit": "g"}
